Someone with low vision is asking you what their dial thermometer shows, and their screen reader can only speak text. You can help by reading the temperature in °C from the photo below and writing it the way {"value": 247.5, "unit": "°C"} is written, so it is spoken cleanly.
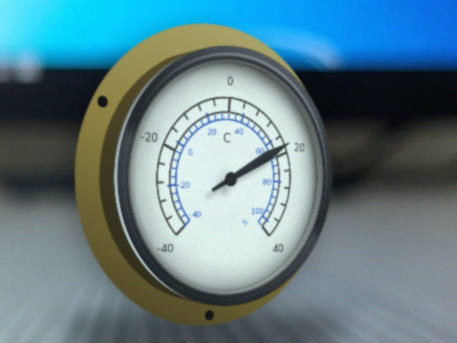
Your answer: {"value": 18, "unit": "°C"}
